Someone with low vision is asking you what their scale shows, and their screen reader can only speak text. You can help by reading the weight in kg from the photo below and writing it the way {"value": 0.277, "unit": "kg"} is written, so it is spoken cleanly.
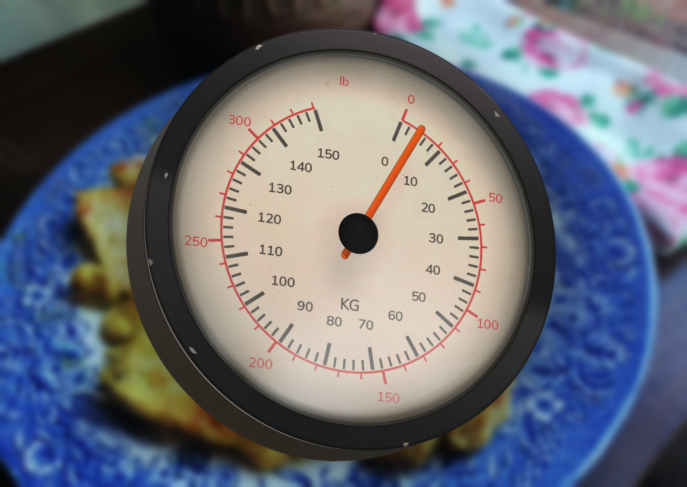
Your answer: {"value": 4, "unit": "kg"}
